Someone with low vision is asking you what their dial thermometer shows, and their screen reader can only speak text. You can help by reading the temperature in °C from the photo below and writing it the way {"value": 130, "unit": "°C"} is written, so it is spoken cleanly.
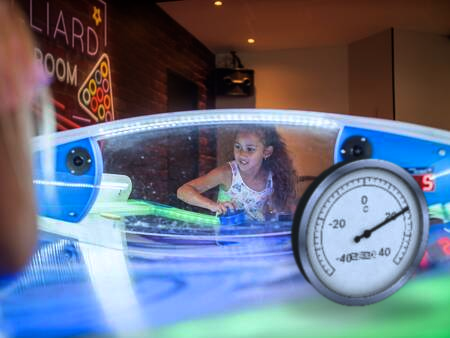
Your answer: {"value": 20, "unit": "°C"}
